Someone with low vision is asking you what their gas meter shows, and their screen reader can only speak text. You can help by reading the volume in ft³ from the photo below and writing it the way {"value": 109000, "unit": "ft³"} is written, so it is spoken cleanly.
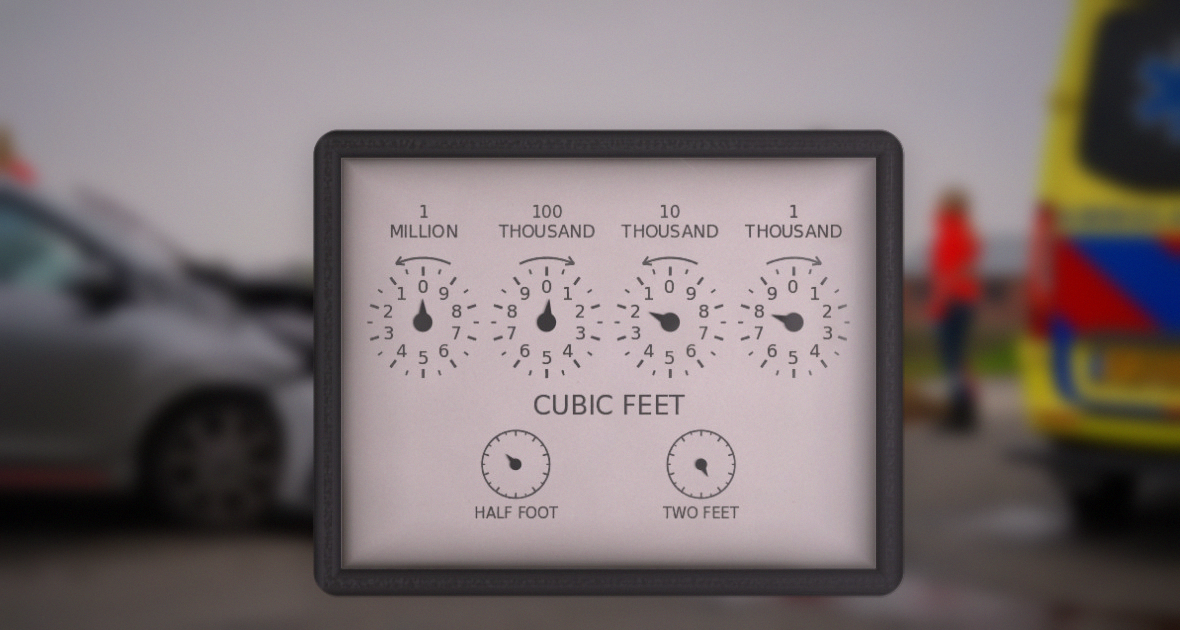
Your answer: {"value": 1800, "unit": "ft³"}
